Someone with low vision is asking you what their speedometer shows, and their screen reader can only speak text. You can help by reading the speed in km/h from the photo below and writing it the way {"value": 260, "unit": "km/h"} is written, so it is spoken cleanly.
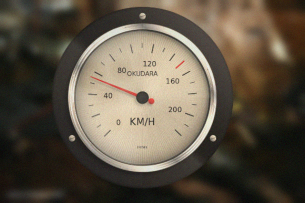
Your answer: {"value": 55, "unit": "km/h"}
